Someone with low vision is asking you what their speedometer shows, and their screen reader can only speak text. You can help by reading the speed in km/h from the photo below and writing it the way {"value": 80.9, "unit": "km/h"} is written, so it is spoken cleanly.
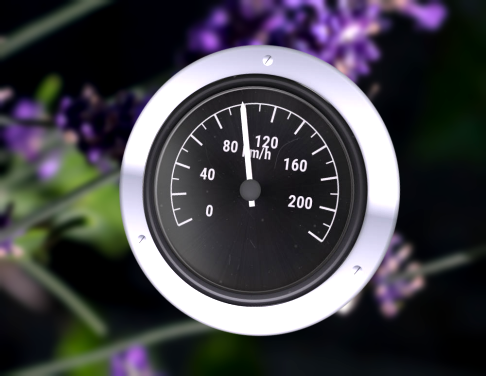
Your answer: {"value": 100, "unit": "km/h"}
